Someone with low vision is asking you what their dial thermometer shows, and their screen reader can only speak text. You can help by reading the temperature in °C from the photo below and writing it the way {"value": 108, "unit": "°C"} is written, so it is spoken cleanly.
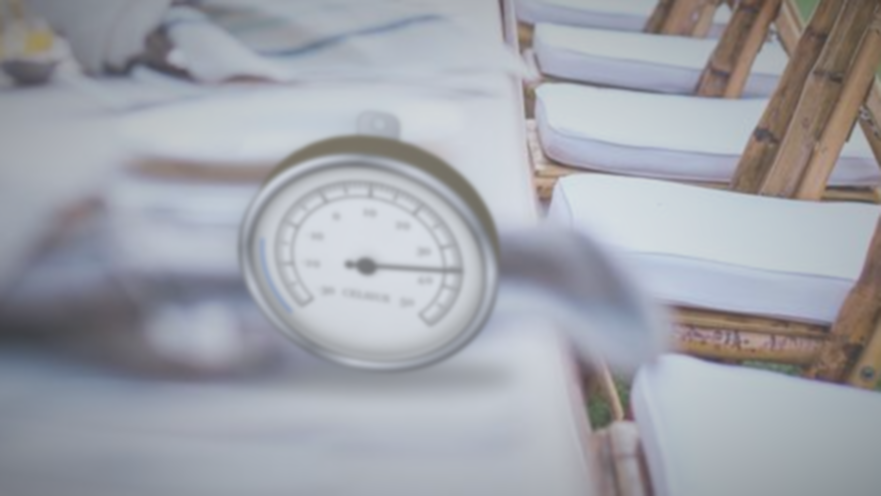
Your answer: {"value": 35, "unit": "°C"}
